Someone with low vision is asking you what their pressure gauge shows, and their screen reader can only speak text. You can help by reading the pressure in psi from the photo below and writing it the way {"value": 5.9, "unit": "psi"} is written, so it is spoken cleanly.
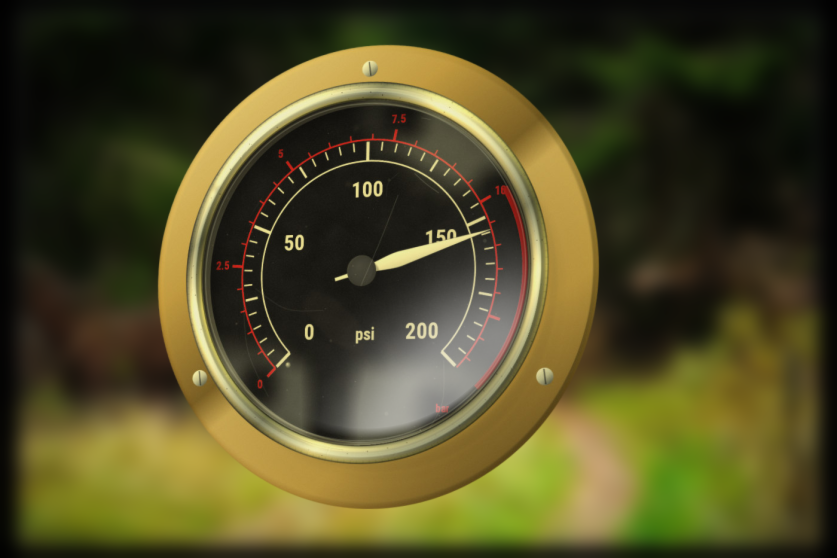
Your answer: {"value": 155, "unit": "psi"}
